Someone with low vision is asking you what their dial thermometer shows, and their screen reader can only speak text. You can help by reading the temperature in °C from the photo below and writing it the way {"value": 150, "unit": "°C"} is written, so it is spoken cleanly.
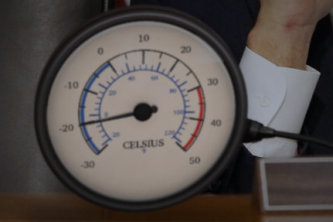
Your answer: {"value": -20, "unit": "°C"}
